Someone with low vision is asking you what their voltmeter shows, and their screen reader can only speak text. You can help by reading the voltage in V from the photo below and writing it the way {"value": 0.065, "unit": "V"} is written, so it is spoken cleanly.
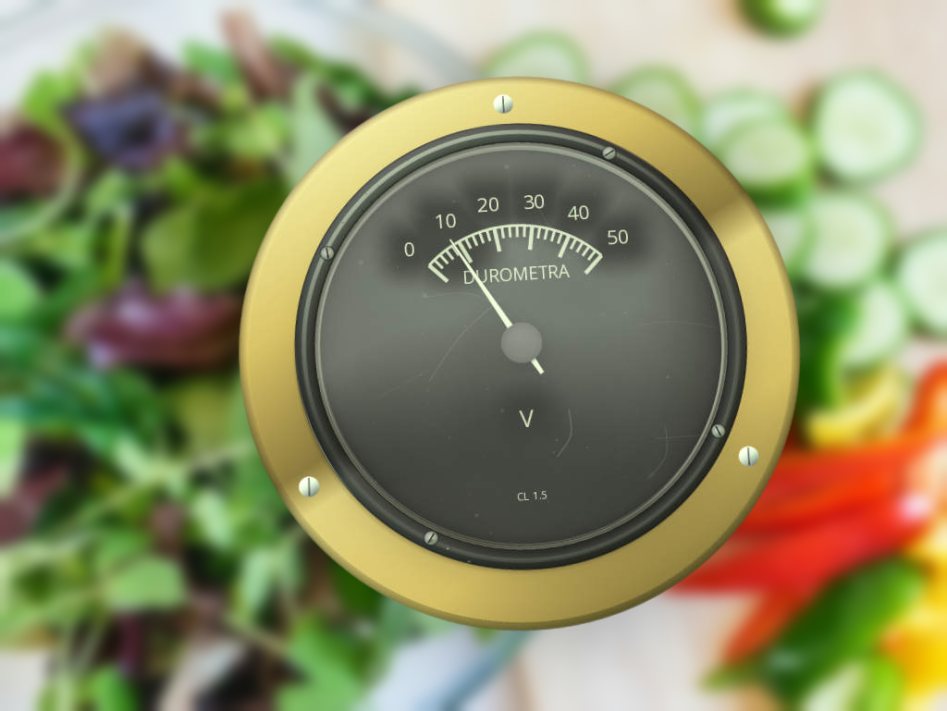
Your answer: {"value": 8, "unit": "V"}
